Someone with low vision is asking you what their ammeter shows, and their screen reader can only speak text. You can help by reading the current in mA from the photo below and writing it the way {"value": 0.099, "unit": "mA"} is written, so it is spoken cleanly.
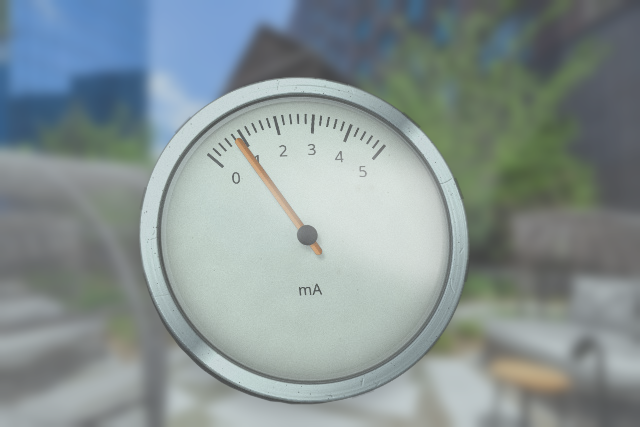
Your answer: {"value": 0.8, "unit": "mA"}
